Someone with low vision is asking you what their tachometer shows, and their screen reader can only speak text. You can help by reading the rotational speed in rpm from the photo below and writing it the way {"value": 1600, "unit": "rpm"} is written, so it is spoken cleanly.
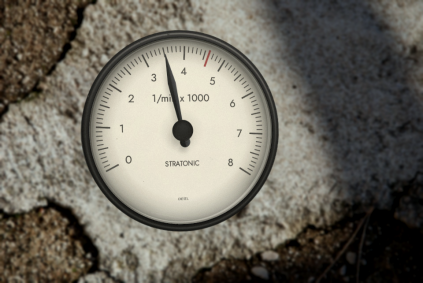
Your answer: {"value": 3500, "unit": "rpm"}
